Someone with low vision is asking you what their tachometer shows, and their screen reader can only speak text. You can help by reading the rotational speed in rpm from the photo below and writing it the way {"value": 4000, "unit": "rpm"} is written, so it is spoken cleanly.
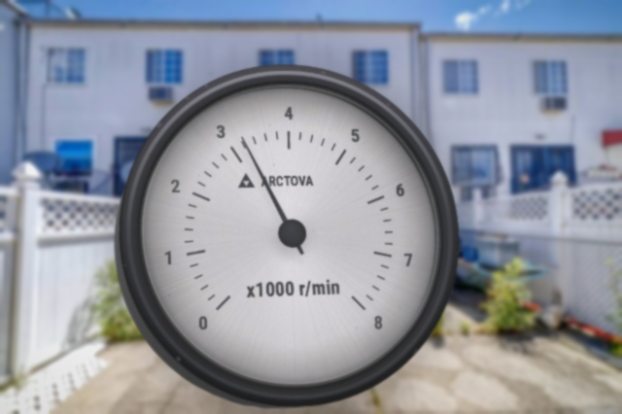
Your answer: {"value": 3200, "unit": "rpm"}
